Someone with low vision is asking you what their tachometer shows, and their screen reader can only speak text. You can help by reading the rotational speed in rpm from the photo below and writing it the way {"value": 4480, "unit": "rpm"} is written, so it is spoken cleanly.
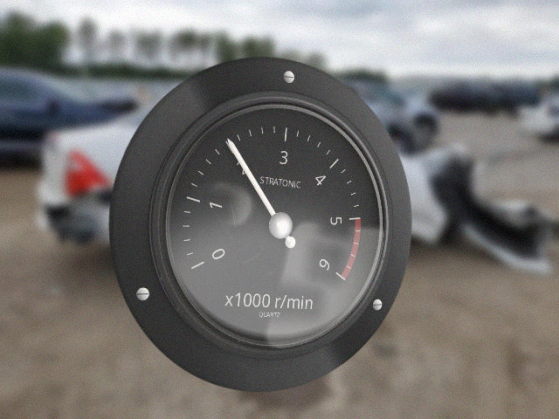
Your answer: {"value": 2000, "unit": "rpm"}
